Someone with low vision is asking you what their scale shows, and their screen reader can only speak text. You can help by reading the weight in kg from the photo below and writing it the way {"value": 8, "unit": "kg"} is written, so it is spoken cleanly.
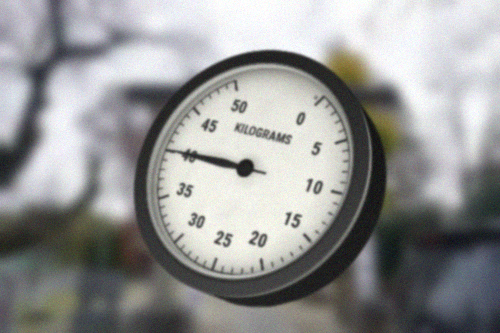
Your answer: {"value": 40, "unit": "kg"}
